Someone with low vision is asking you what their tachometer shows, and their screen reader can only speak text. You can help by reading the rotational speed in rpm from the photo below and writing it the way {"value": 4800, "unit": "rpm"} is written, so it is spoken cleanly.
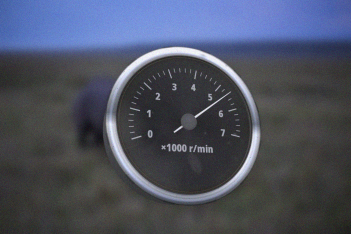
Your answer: {"value": 5400, "unit": "rpm"}
